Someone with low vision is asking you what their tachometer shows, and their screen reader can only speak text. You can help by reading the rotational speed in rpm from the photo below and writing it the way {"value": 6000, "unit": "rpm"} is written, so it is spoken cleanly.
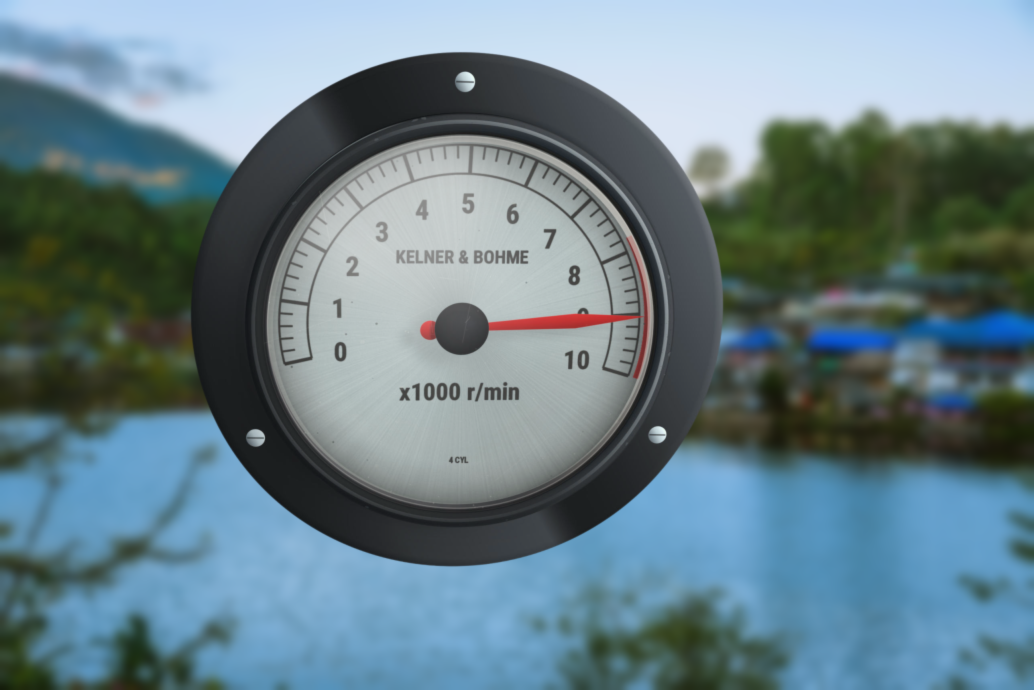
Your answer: {"value": 9000, "unit": "rpm"}
